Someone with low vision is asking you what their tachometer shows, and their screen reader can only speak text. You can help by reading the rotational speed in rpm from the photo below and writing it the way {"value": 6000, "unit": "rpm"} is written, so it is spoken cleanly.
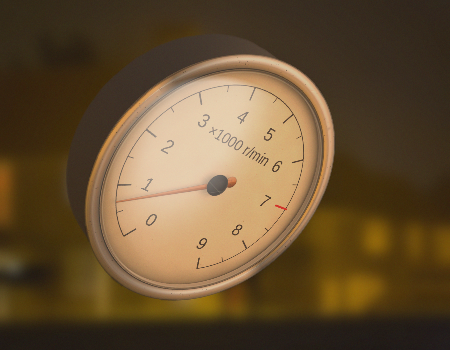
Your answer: {"value": 750, "unit": "rpm"}
